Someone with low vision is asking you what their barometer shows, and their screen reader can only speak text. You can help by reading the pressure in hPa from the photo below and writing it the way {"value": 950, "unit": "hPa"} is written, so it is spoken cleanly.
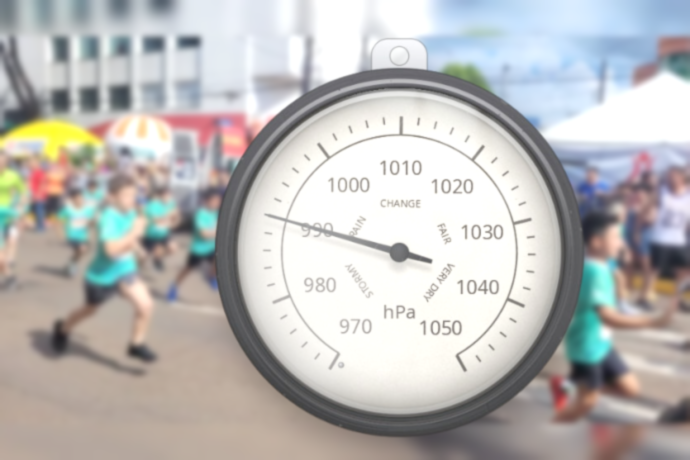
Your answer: {"value": 990, "unit": "hPa"}
